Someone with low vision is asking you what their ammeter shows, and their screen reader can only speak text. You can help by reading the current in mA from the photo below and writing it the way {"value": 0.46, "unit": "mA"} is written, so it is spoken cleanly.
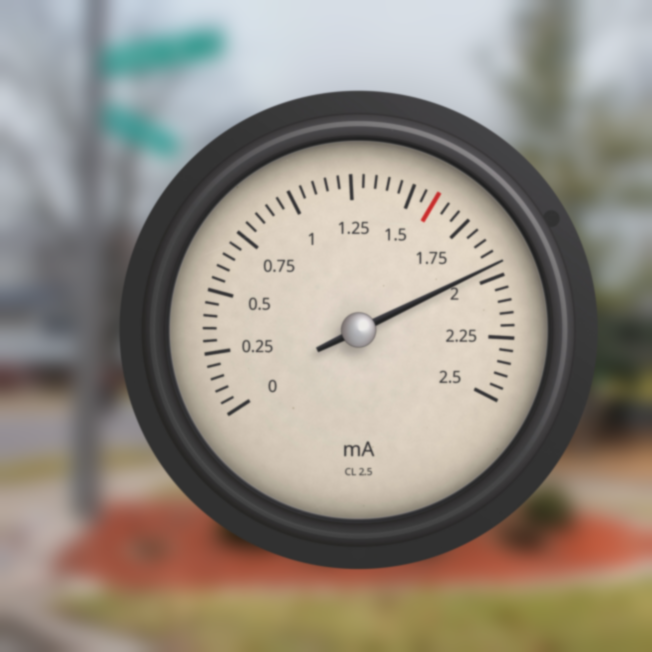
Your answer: {"value": 1.95, "unit": "mA"}
